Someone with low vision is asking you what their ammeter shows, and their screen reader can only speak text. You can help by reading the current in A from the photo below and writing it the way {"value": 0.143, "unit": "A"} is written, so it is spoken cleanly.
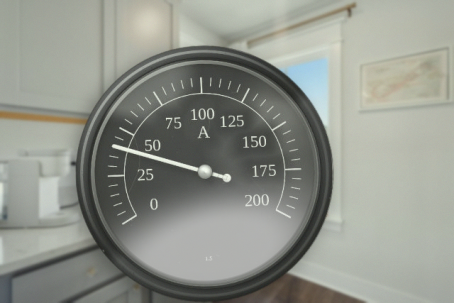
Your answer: {"value": 40, "unit": "A"}
